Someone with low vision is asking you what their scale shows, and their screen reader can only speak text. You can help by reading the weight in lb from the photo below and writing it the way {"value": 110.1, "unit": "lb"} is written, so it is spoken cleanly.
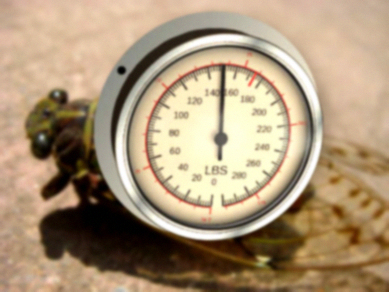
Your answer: {"value": 150, "unit": "lb"}
